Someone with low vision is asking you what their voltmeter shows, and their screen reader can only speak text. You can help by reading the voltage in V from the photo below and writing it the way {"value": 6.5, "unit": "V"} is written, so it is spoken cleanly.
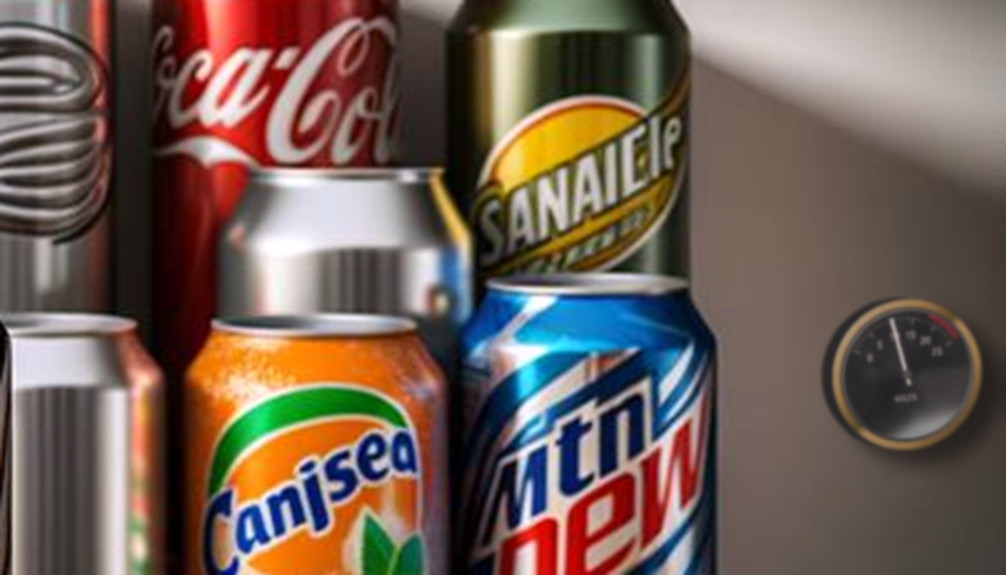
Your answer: {"value": 10, "unit": "V"}
